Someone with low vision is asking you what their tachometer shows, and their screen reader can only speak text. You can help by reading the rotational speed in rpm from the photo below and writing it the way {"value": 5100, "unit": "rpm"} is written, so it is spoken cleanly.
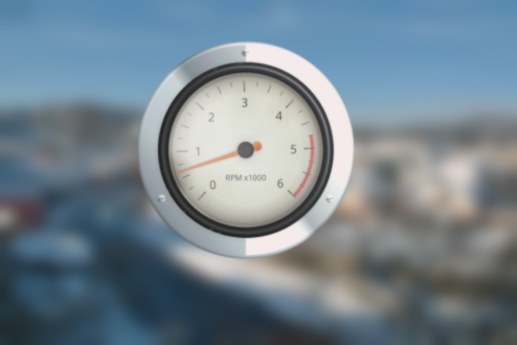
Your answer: {"value": 625, "unit": "rpm"}
